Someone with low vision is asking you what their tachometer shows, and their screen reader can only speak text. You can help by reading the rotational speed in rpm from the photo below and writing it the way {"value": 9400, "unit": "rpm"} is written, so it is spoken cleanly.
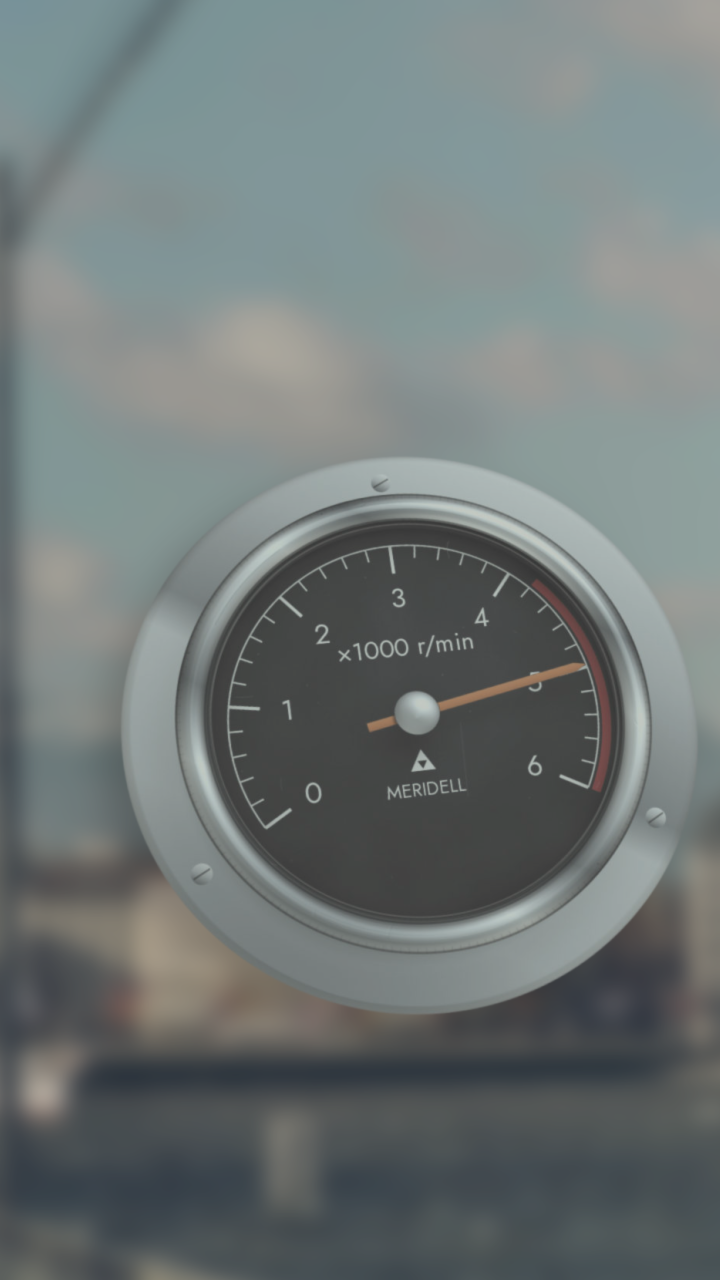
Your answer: {"value": 5000, "unit": "rpm"}
